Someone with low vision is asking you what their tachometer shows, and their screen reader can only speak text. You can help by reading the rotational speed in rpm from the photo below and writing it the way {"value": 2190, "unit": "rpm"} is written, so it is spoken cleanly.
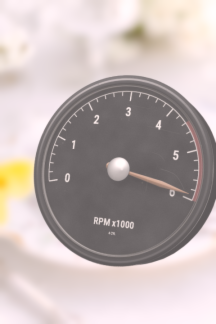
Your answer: {"value": 5900, "unit": "rpm"}
